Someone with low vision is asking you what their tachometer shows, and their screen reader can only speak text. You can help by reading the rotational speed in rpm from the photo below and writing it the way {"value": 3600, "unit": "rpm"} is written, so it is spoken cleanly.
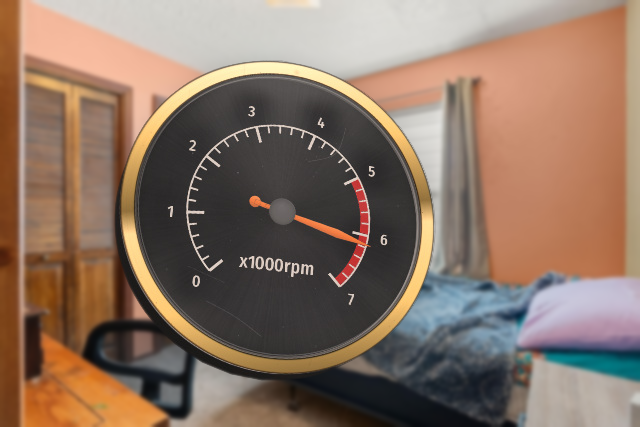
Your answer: {"value": 6200, "unit": "rpm"}
